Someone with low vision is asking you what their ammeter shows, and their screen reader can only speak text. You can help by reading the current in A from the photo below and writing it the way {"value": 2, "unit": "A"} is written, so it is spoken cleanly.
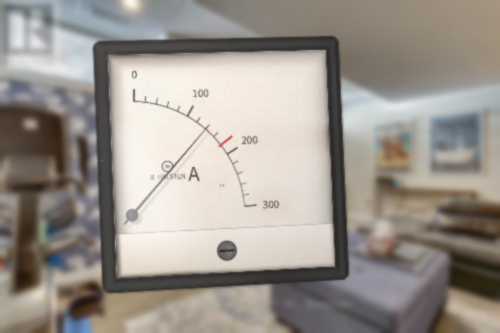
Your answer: {"value": 140, "unit": "A"}
